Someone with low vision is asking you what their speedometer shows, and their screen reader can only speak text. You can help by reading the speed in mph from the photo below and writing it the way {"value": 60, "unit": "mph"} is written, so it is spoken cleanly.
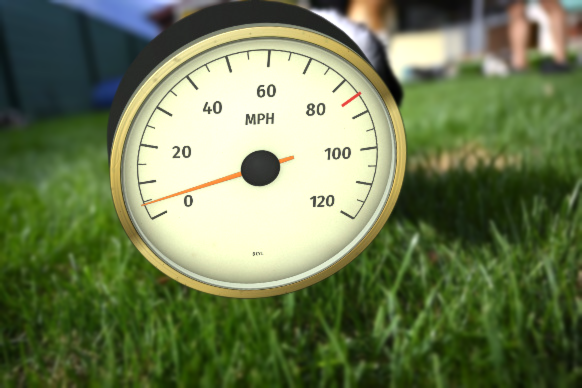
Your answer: {"value": 5, "unit": "mph"}
